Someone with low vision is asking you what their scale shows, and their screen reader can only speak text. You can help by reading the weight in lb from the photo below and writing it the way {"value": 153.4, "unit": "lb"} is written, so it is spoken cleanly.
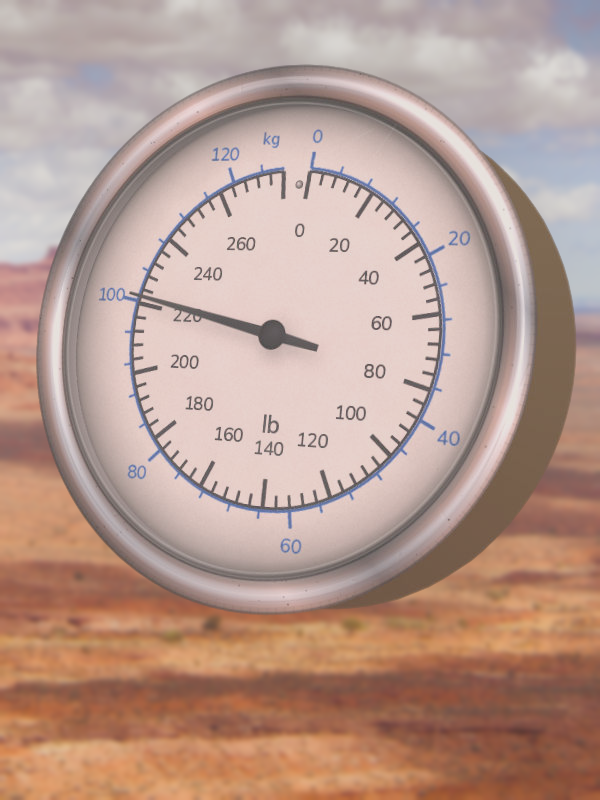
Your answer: {"value": 222, "unit": "lb"}
